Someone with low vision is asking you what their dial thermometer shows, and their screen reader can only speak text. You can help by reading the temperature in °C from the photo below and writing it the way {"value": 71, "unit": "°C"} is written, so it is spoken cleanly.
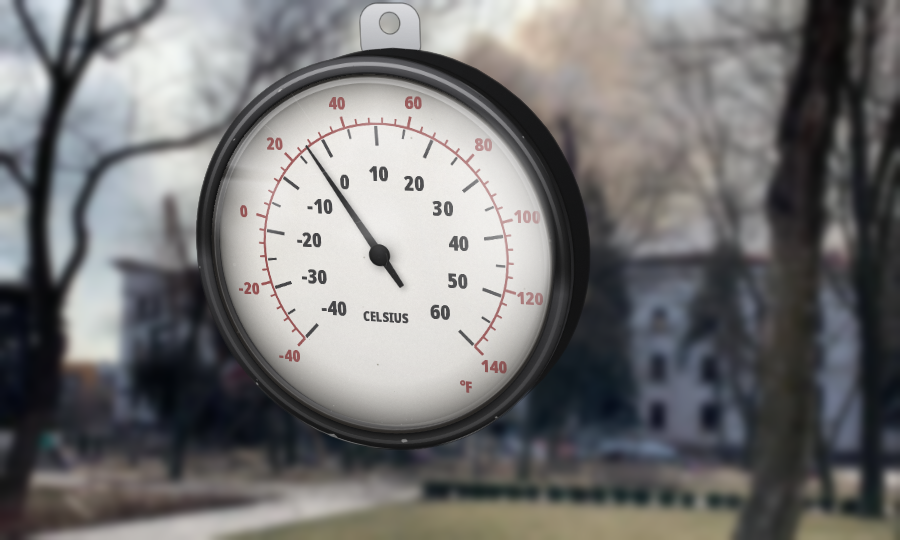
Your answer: {"value": -2.5, "unit": "°C"}
